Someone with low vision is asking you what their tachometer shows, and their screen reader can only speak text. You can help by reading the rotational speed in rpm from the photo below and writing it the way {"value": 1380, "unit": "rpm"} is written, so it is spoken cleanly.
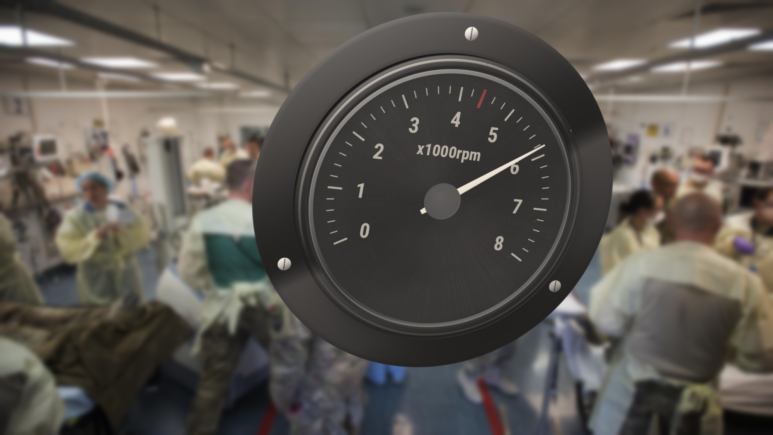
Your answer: {"value": 5800, "unit": "rpm"}
